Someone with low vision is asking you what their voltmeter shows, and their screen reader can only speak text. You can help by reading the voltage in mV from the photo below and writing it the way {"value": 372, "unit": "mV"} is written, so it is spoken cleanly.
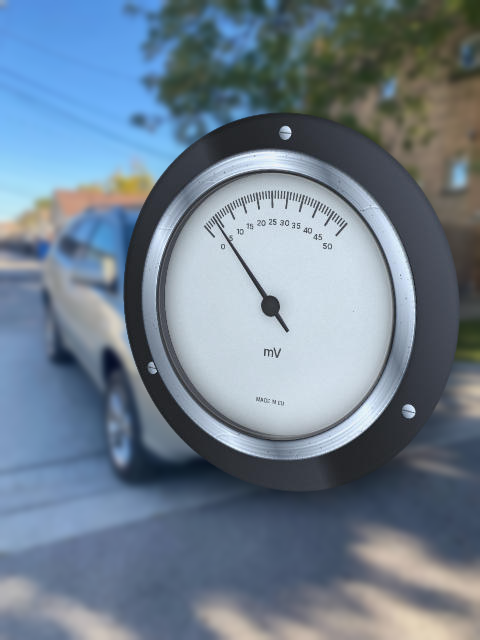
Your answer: {"value": 5, "unit": "mV"}
